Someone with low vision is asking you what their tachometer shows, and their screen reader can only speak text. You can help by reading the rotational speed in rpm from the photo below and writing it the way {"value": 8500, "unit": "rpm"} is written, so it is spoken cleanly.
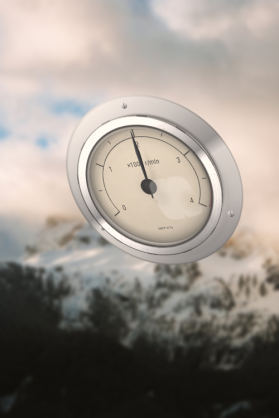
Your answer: {"value": 2000, "unit": "rpm"}
